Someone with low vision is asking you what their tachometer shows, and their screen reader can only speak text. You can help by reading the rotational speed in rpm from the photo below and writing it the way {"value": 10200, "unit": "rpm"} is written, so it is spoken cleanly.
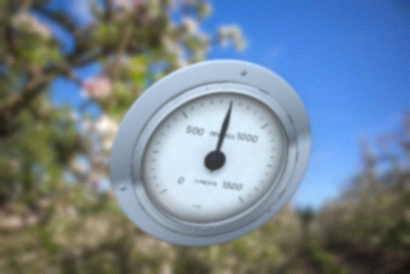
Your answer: {"value": 750, "unit": "rpm"}
